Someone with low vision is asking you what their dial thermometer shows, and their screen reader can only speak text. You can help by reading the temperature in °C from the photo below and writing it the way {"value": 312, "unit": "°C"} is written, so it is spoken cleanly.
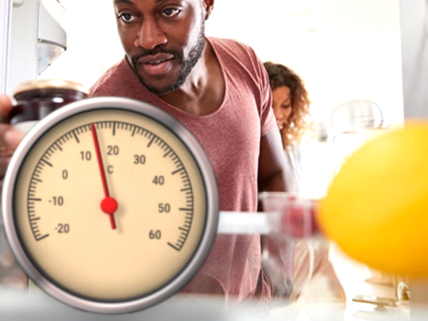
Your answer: {"value": 15, "unit": "°C"}
